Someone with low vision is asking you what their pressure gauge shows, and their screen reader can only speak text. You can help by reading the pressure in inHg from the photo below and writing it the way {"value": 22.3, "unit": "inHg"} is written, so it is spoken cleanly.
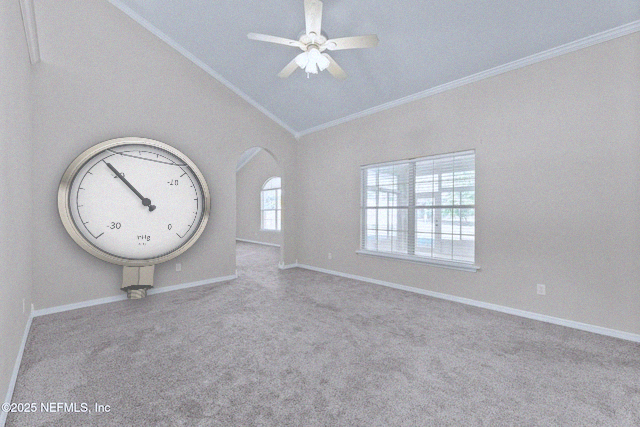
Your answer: {"value": -20, "unit": "inHg"}
